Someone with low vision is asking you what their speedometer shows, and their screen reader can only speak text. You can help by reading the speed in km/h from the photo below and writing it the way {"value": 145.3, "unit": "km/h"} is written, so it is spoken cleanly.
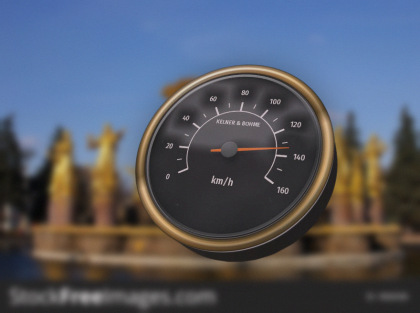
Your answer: {"value": 135, "unit": "km/h"}
